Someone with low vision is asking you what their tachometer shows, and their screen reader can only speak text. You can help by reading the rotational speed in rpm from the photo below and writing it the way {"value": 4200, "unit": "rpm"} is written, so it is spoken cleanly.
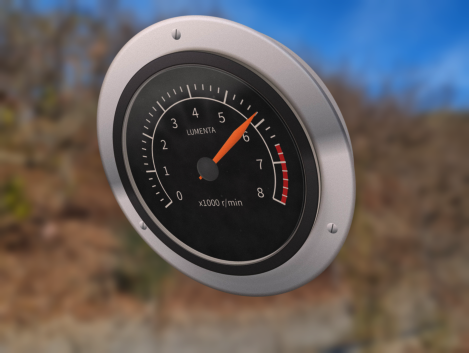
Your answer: {"value": 5800, "unit": "rpm"}
